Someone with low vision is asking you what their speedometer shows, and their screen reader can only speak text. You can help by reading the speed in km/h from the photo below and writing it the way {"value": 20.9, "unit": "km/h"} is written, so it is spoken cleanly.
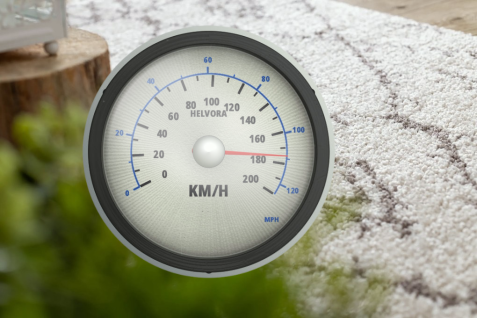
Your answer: {"value": 175, "unit": "km/h"}
